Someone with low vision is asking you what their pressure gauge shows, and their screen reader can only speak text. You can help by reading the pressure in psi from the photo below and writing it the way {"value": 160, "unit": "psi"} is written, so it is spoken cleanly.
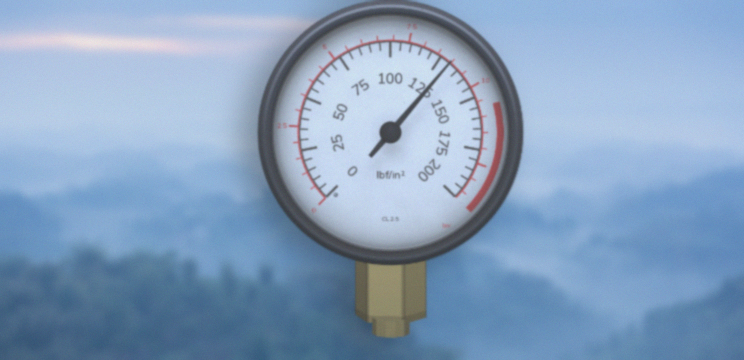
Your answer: {"value": 130, "unit": "psi"}
